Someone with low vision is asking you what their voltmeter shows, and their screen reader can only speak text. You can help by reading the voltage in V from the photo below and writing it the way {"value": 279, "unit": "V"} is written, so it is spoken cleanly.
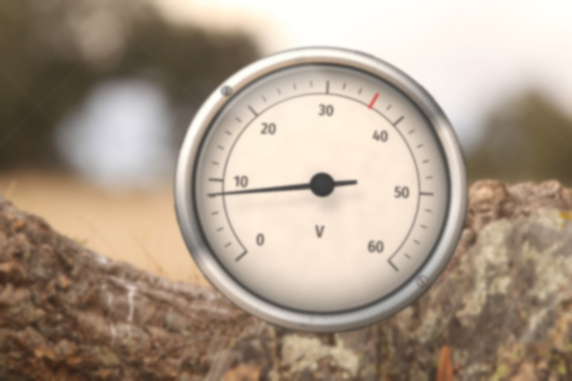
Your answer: {"value": 8, "unit": "V"}
